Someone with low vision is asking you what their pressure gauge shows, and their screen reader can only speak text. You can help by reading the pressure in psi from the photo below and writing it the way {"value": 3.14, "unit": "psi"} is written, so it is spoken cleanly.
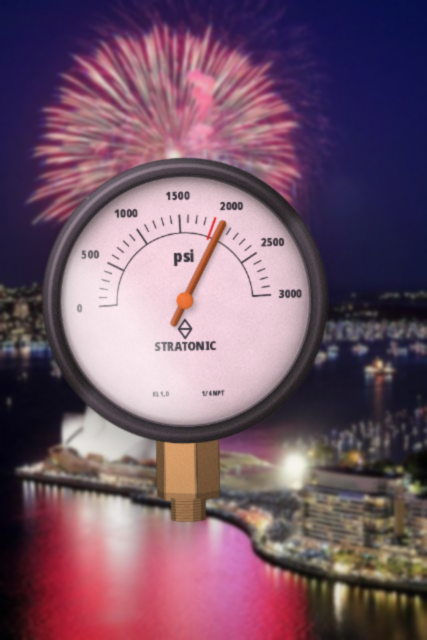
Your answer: {"value": 2000, "unit": "psi"}
